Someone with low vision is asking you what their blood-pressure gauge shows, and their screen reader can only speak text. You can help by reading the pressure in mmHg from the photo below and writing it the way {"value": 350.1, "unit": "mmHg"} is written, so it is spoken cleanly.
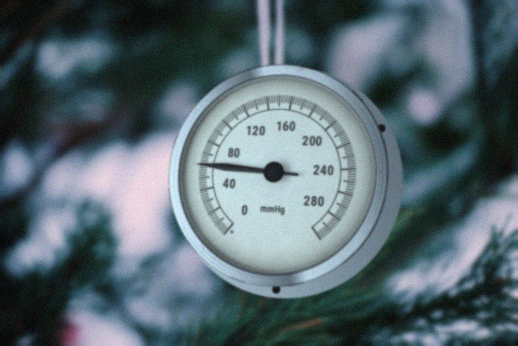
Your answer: {"value": 60, "unit": "mmHg"}
